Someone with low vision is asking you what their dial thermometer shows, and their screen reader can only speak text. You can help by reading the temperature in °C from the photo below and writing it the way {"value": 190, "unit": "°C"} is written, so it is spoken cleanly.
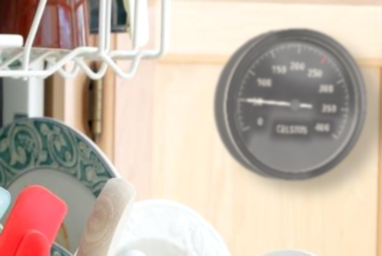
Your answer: {"value": 50, "unit": "°C"}
